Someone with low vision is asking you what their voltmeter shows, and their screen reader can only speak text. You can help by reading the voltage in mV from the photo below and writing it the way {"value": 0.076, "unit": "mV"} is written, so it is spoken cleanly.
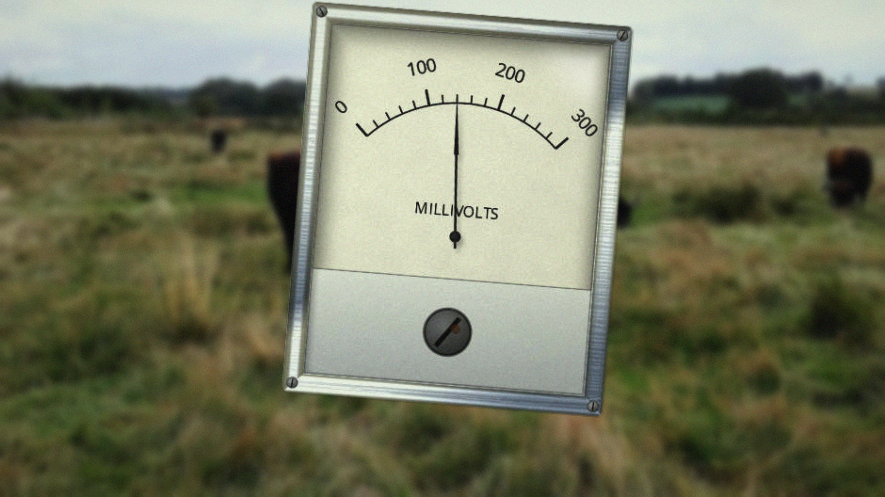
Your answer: {"value": 140, "unit": "mV"}
